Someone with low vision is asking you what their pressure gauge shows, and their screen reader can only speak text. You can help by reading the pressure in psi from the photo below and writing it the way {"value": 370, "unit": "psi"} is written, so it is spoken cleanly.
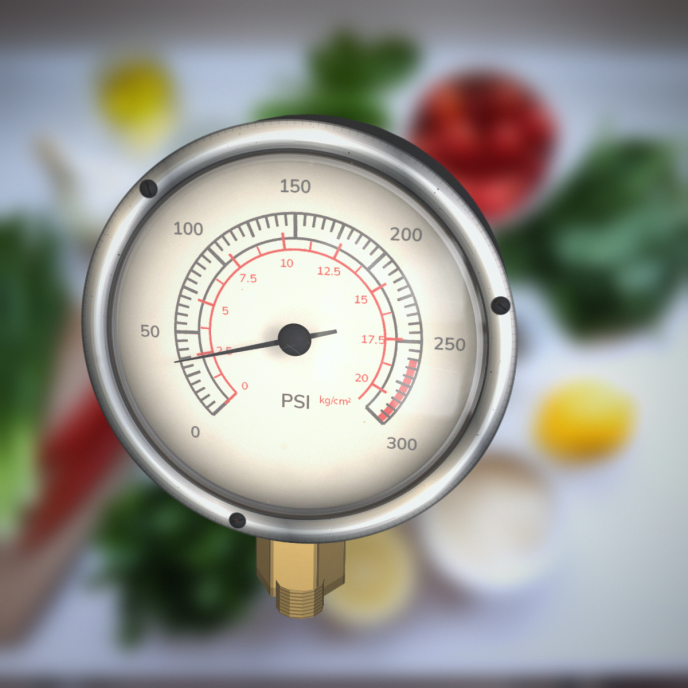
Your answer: {"value": 35, "unit": "psi"}
